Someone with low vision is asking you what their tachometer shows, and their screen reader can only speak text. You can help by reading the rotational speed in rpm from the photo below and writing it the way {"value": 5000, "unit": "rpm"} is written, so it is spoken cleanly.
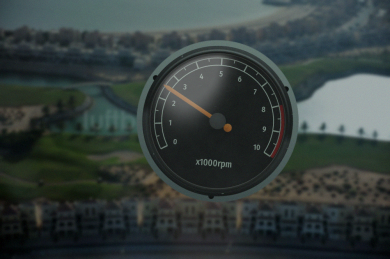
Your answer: {"value": 2500, "unit": "rpm"}
